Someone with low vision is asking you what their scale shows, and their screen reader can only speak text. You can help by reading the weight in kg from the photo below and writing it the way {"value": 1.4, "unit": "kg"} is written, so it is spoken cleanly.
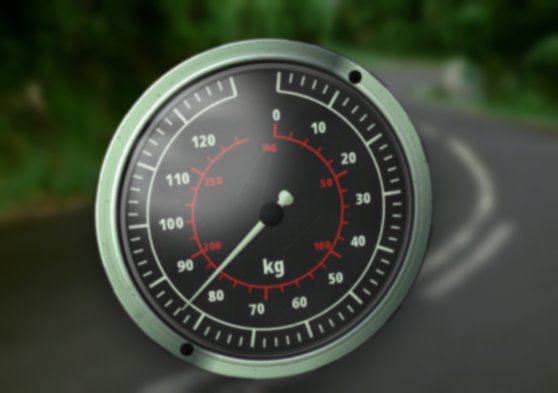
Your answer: {"value": 84, "unit": "kg"}
